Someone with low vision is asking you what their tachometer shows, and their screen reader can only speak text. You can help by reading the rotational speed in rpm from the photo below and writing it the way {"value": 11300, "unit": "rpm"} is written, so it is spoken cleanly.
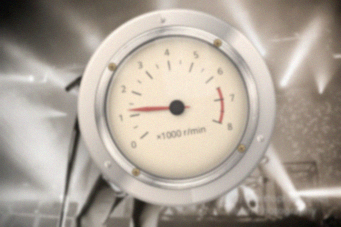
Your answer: {"value": 1250, "unit": "rpm"}
